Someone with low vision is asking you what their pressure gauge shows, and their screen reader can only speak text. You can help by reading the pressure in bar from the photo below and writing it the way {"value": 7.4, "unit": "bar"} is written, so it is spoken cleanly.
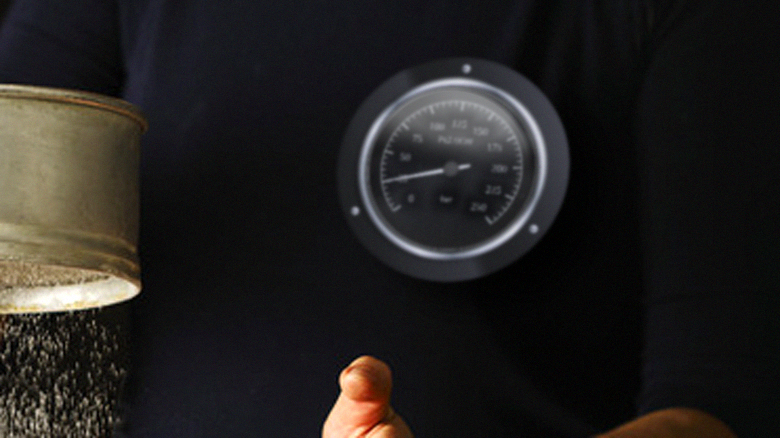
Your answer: {"value": 25, "unit": "bar"}
